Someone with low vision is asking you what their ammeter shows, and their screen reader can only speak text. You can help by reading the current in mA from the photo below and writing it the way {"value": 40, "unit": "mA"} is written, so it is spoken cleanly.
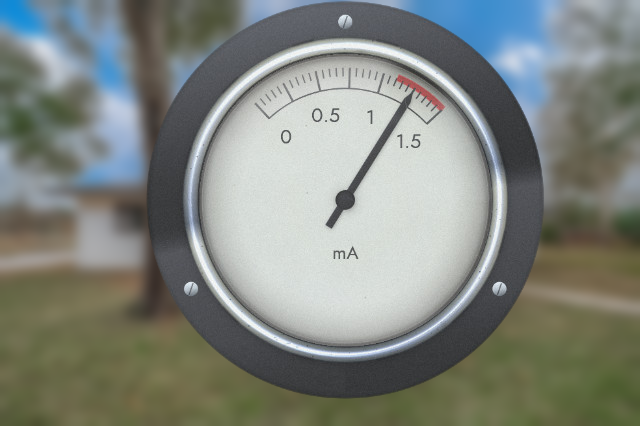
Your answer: {"value": 1.25, "unit": "mA"}
